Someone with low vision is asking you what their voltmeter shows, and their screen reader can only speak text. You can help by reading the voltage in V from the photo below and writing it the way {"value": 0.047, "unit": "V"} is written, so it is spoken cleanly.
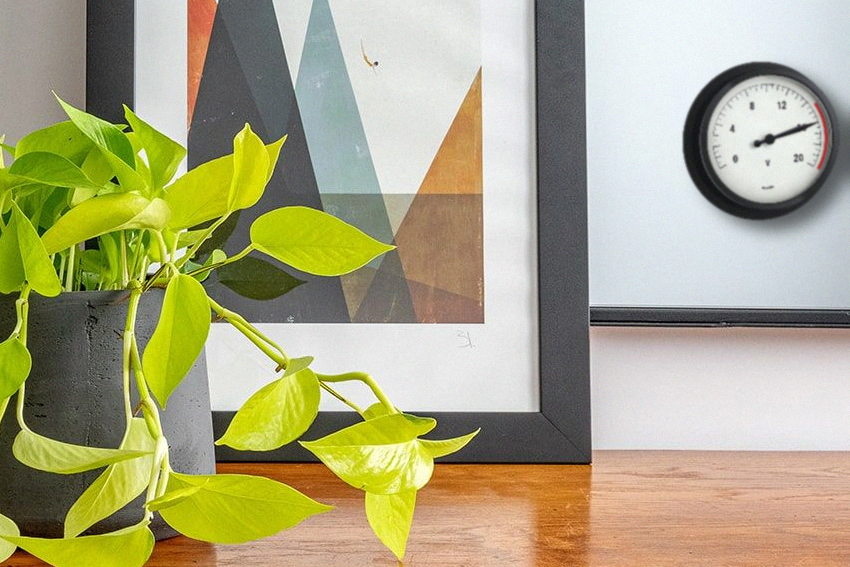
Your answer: {"value": 16, "unit": "V"}
